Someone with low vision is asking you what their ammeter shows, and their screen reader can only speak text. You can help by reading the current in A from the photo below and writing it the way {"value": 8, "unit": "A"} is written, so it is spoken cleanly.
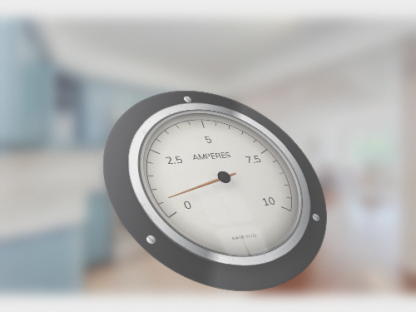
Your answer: {"value": 0.5, "unit": "A"}
